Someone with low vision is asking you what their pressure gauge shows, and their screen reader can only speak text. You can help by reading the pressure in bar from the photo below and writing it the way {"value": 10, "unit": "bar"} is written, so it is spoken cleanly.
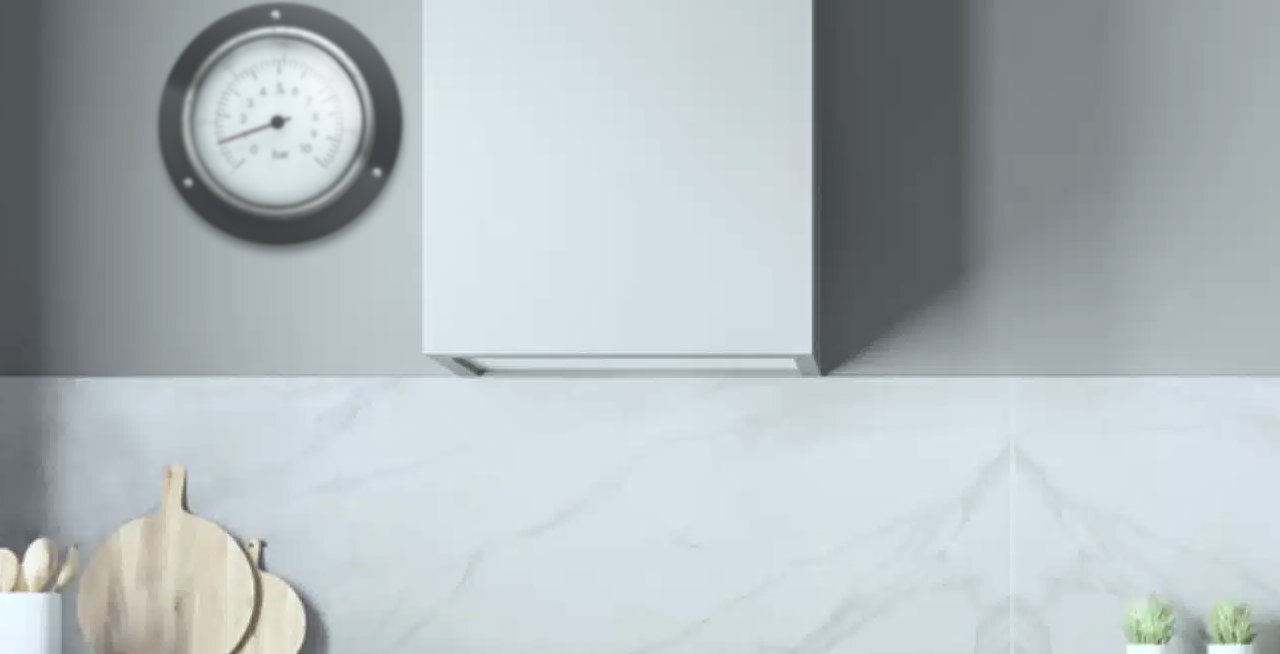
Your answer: {"value": 1, "unit": "bar"}
